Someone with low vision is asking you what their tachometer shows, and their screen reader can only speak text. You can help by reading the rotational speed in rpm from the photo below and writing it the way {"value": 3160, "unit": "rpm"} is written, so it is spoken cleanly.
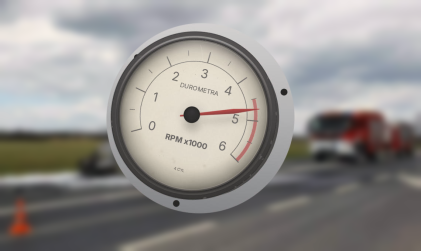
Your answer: {"value": 4750, "unit": "rpm"}
